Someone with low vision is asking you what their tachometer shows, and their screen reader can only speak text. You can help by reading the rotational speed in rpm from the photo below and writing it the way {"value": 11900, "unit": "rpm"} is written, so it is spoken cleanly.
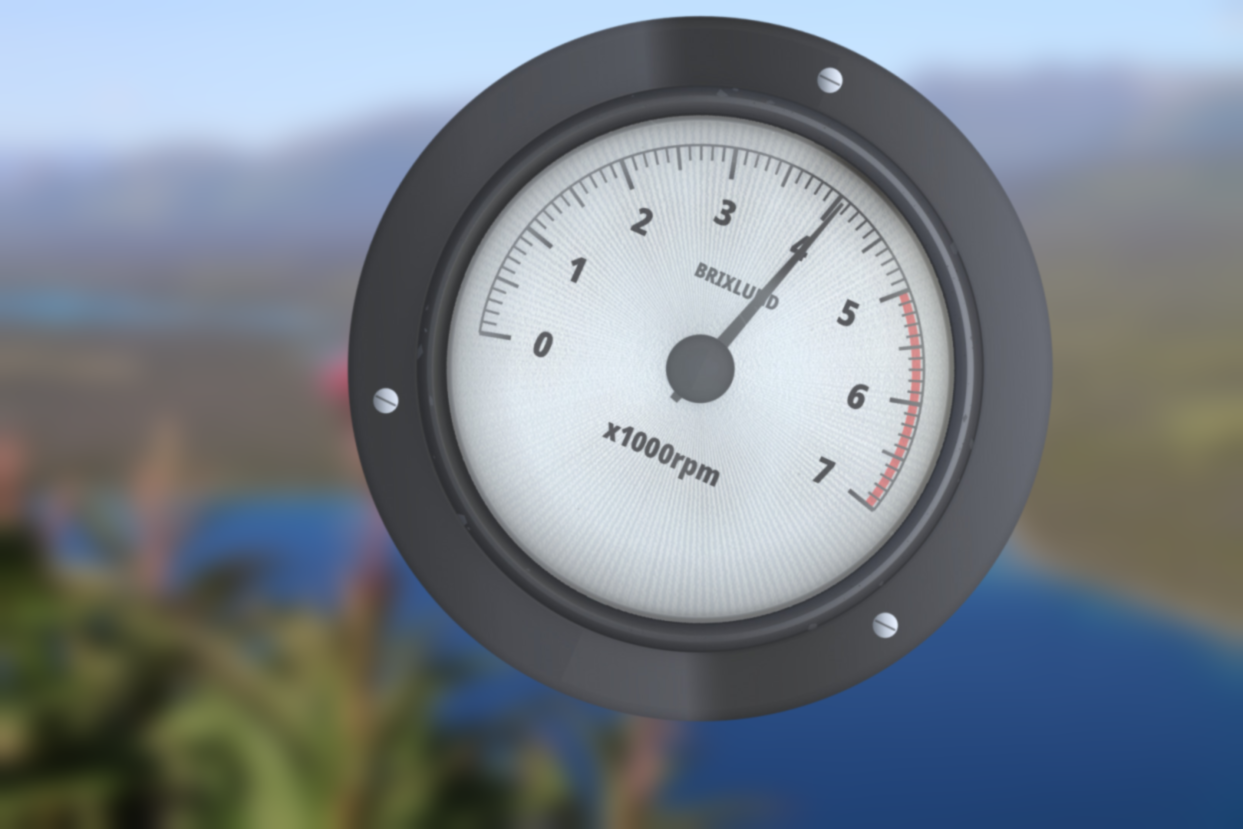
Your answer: {"value": 4050, "unit": "rpm"}
